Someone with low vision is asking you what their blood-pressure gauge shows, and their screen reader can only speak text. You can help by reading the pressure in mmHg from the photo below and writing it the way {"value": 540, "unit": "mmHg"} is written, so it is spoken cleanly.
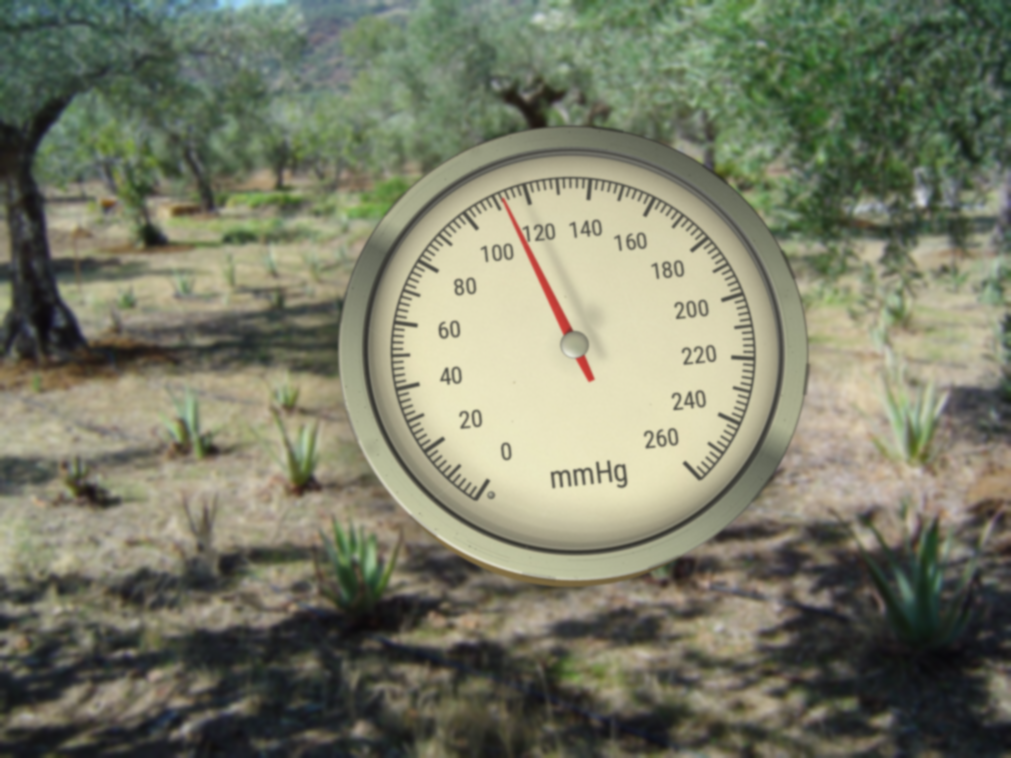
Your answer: {"value": 112, "unit": "mmHg"}
